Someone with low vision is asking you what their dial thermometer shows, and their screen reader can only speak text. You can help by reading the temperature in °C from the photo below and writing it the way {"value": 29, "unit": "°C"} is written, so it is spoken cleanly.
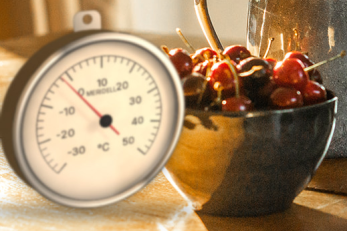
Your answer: {"value": -2, "unit": "°C"}
